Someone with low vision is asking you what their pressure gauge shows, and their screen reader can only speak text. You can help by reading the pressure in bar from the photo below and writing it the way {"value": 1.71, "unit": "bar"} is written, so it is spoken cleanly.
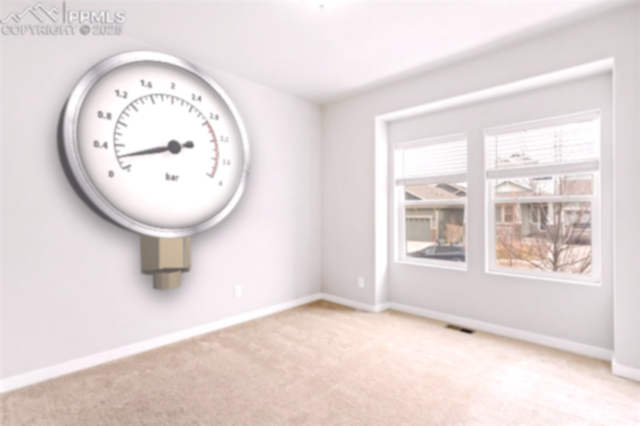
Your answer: {"value": 0.2, "unit": "bar"}
